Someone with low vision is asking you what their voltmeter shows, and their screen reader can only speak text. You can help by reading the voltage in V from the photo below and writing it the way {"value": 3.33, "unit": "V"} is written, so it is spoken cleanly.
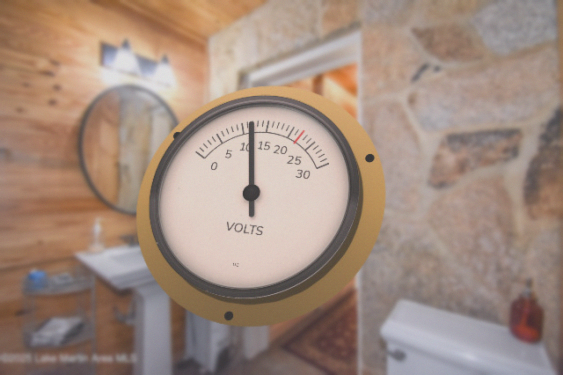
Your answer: {"value": 12, "unit": "V"}
